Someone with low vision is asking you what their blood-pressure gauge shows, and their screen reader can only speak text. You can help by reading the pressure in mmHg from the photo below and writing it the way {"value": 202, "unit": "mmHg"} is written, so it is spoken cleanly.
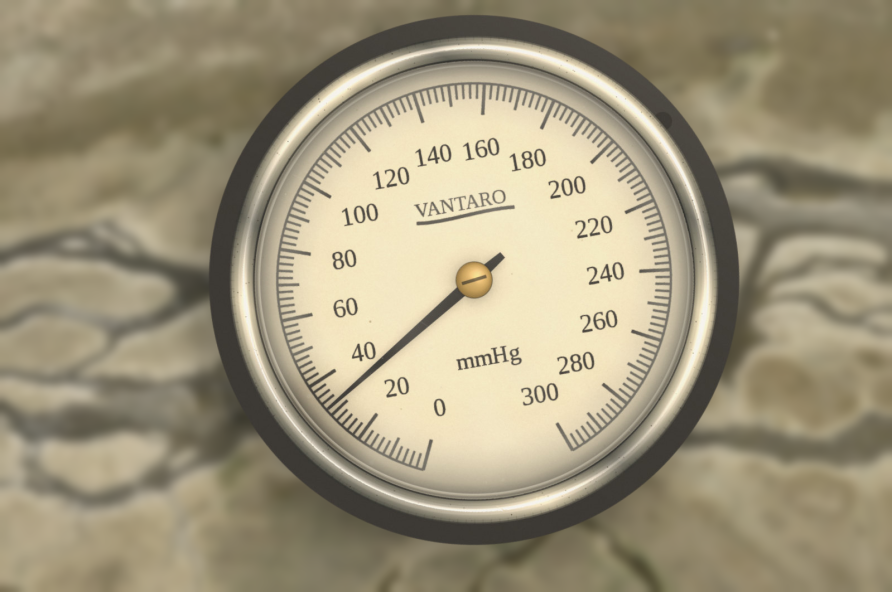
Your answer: {"value": 32, "unit": "mmHg"}
